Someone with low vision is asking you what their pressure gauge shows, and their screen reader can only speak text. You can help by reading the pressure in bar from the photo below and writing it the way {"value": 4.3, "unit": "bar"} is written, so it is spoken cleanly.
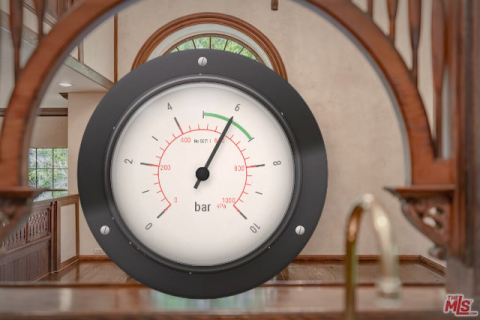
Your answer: {"value": 6, "unit": "bar"}
